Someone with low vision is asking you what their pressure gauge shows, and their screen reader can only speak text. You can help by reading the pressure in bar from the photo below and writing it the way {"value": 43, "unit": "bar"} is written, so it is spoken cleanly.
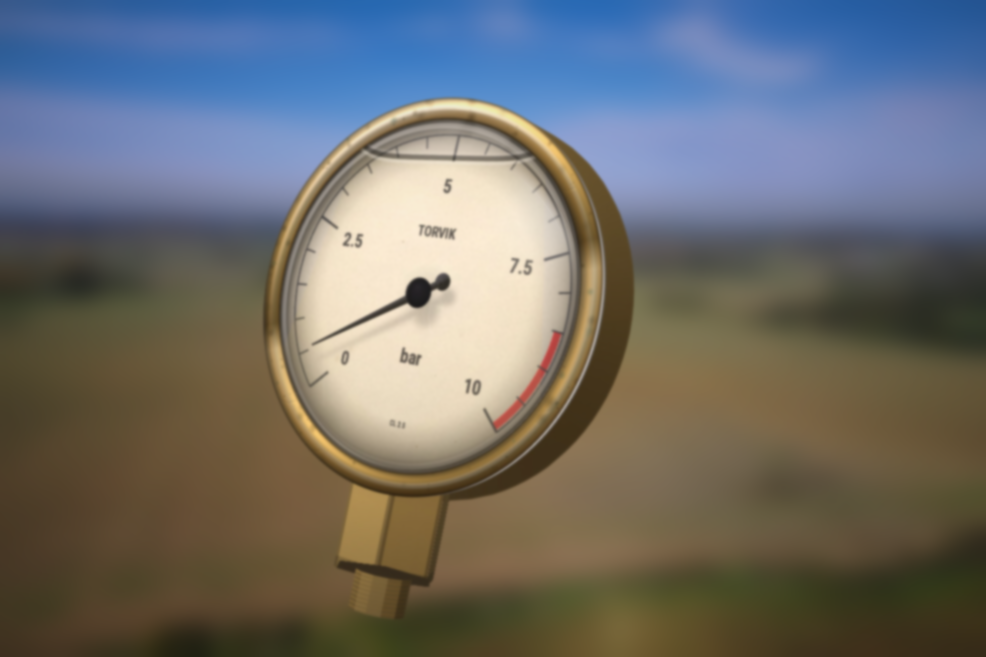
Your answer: {"value": 0.5, "unit": "bar"}
